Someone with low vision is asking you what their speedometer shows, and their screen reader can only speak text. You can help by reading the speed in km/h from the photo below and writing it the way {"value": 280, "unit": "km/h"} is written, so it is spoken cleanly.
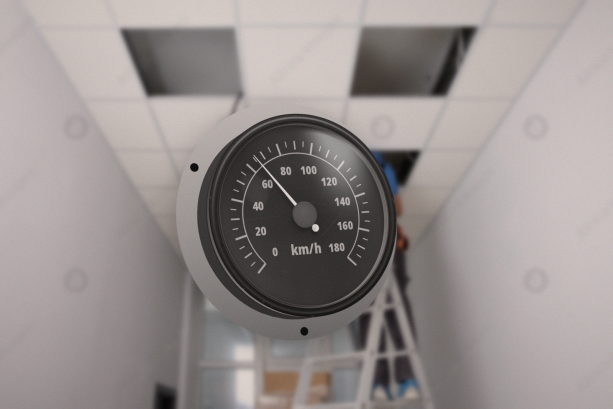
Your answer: {"value": 65, "unit": "km/h"}
